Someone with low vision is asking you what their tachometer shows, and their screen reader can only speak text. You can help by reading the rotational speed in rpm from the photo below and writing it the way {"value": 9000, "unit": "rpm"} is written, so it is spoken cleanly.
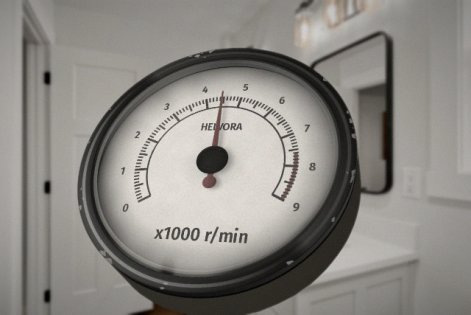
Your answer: {"value": 4500, "unit": "rpm"}
